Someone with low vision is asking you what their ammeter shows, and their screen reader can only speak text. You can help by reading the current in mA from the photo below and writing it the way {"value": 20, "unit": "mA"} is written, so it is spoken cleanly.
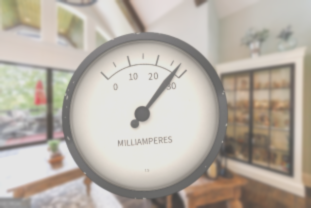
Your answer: {"value": 27.5, "unit": "mA"}
